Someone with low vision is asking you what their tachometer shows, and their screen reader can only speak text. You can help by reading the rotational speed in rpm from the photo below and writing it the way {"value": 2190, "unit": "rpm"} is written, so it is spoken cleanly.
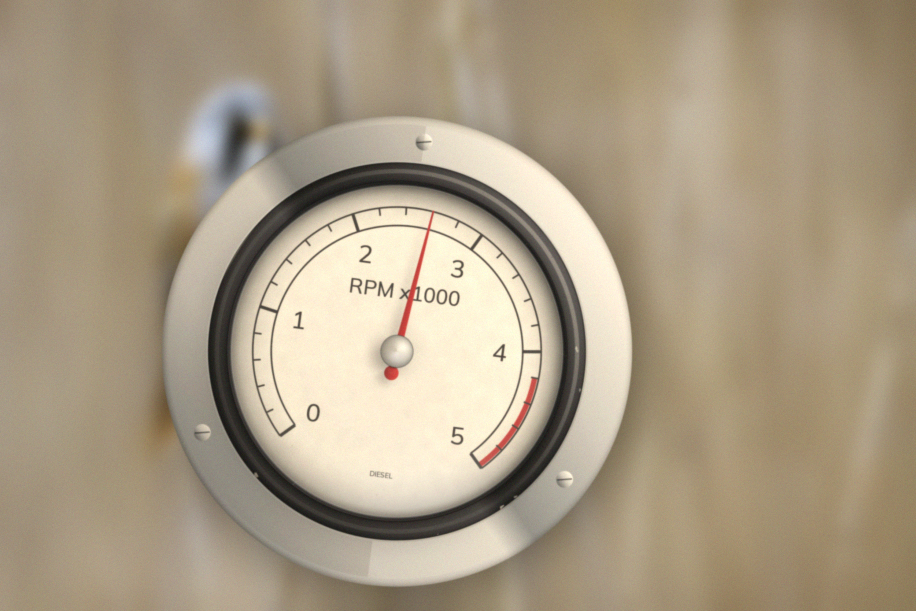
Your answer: {"value": 2600, "unit": "rpm"}
